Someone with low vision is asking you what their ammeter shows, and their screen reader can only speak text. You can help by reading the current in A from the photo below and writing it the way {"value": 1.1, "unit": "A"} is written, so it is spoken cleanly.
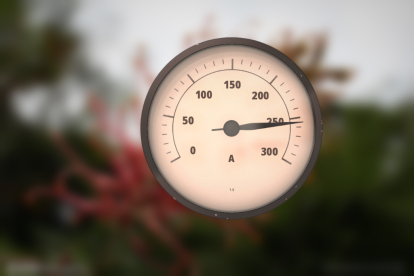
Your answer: {"value": 255, "unit": "A"}
